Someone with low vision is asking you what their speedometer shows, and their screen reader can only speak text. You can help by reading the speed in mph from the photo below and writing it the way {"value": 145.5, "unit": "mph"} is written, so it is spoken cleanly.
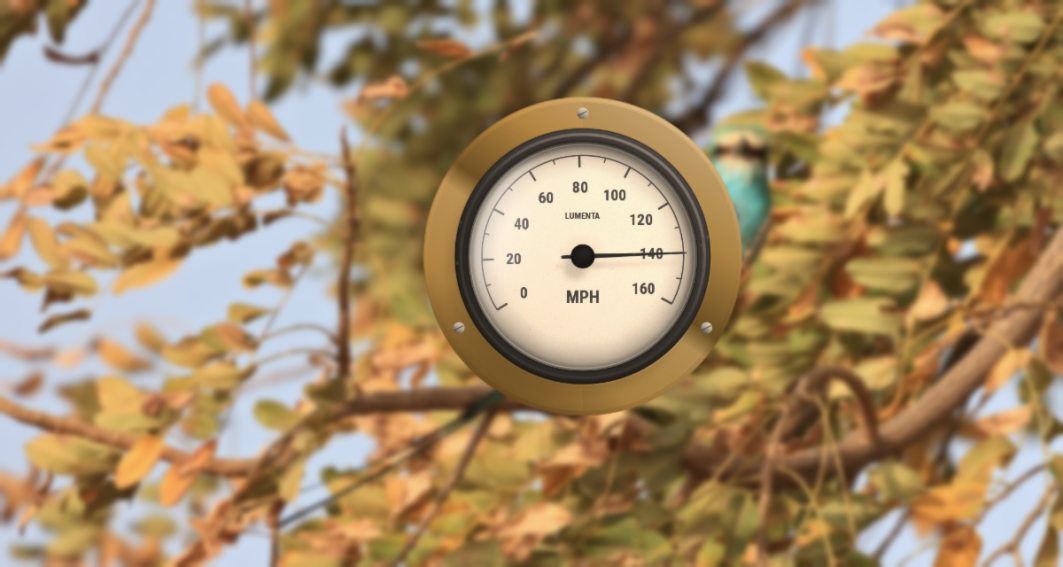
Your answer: {"value": 140, "unit": "mph"}
